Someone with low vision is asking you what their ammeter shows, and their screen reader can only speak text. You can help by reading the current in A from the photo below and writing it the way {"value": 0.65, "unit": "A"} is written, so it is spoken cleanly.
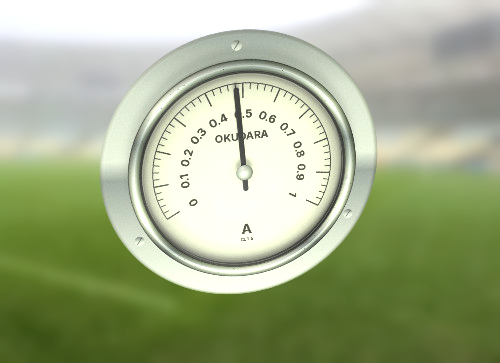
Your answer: {"value": 0.48, "unit": "A"}
